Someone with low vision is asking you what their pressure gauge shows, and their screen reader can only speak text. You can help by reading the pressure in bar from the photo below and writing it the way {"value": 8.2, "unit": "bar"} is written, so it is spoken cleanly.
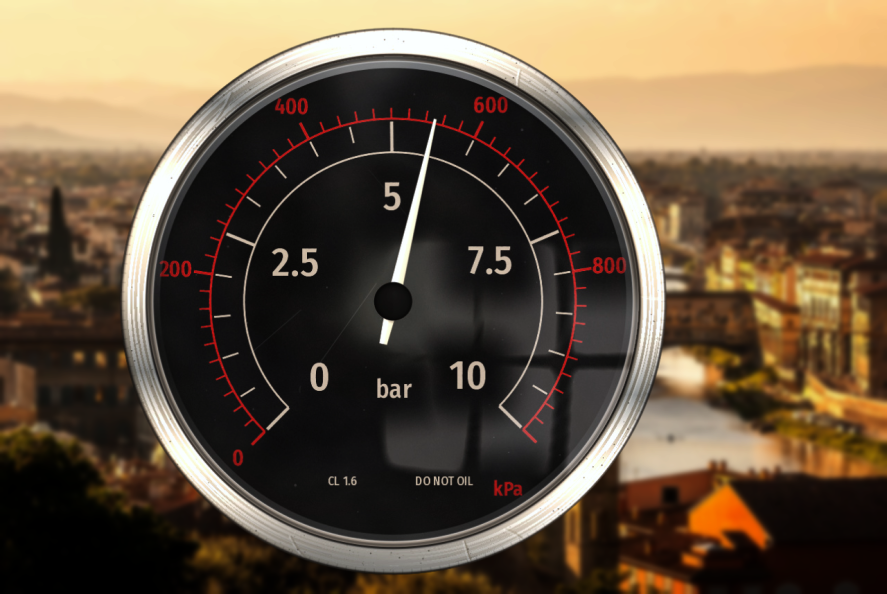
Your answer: {"value": 5.5, "unit": "bar"}
